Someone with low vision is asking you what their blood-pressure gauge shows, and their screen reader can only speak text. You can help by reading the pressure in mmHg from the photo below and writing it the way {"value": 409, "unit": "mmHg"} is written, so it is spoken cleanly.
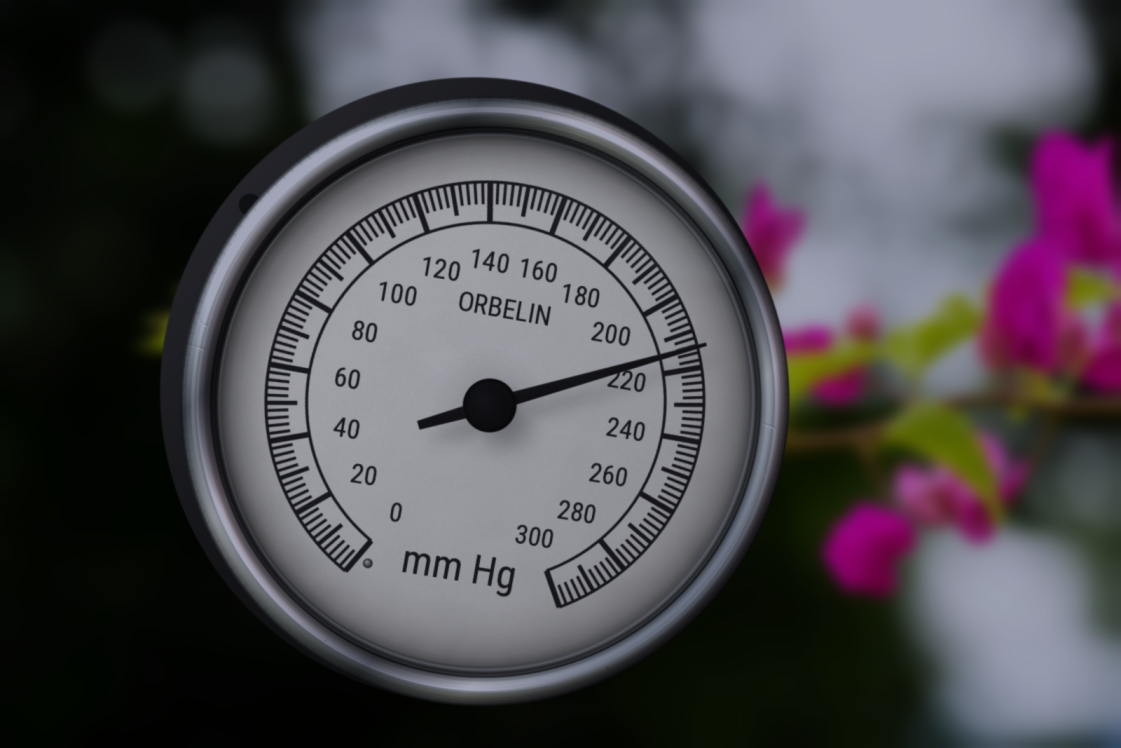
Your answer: {"value": 214, "unit": "mmHg"}
